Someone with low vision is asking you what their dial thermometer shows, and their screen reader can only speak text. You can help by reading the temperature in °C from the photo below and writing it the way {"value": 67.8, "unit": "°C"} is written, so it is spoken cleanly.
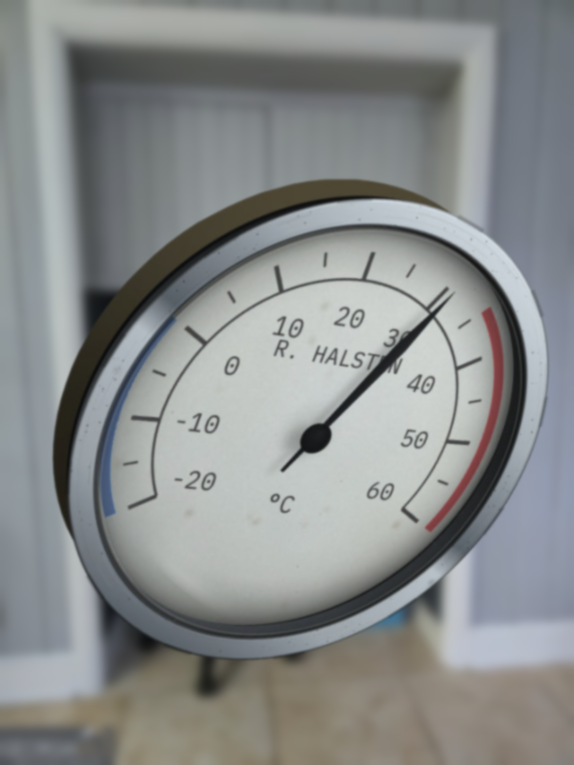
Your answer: {"value": 30, "unit": "°C"}
